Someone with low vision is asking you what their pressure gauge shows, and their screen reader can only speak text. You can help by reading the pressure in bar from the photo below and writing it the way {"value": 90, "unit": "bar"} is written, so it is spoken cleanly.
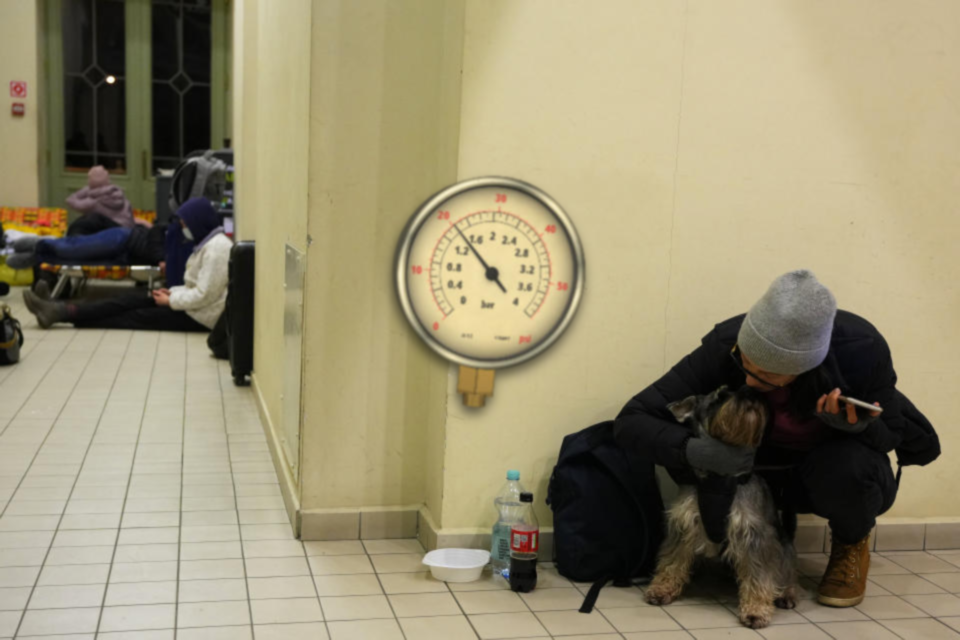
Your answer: {"value": 1.4, "unit": "bar"}
